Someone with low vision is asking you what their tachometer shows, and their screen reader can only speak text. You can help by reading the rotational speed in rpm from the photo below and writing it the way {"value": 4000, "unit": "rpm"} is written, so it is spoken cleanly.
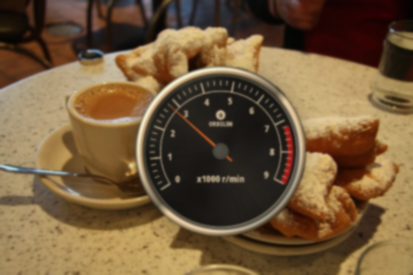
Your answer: {"value": 2800, "unit": "rpm"}
